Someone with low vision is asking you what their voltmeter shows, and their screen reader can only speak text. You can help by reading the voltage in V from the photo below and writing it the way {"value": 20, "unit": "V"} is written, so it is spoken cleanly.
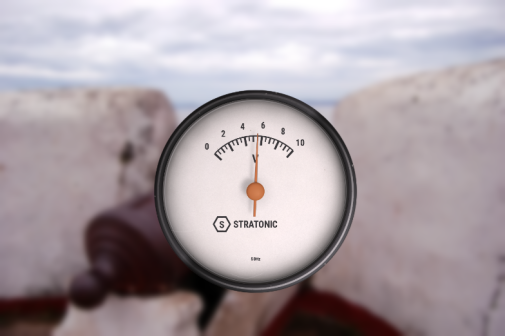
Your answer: {"value": 5.5, "unit": "V"}
